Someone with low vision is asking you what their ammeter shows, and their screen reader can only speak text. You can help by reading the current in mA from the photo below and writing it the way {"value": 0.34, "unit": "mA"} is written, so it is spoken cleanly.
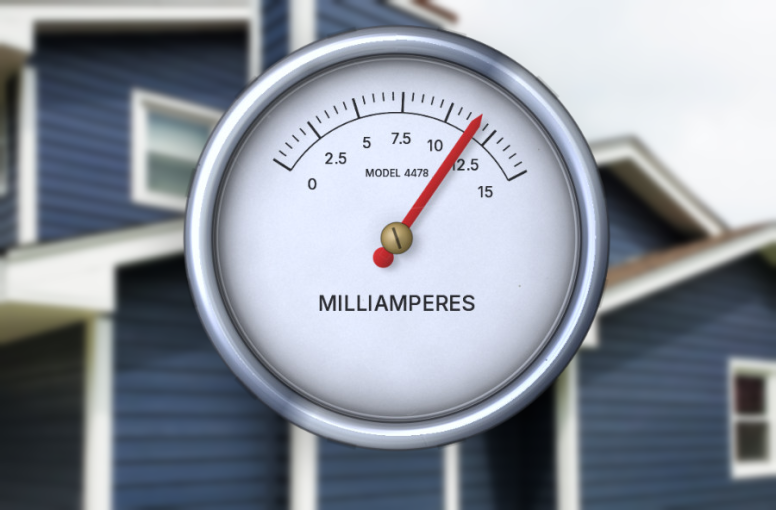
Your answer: {"value": 11.5, "unit": "mA"}
